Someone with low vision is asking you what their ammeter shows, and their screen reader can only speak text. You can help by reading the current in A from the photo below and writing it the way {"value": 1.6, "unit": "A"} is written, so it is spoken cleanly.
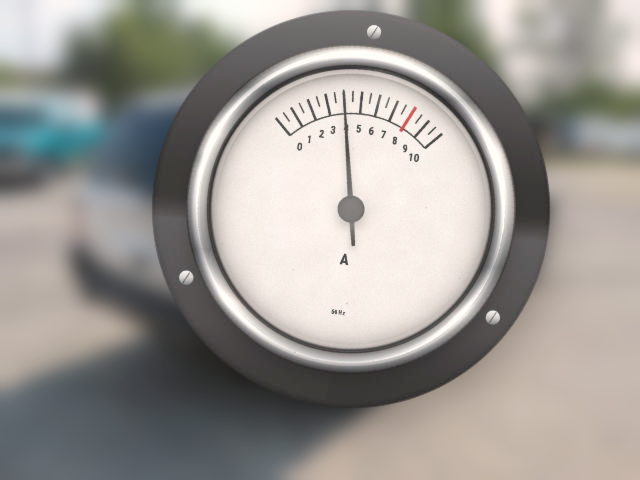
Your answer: {"value": 4, "unit": "A"}
